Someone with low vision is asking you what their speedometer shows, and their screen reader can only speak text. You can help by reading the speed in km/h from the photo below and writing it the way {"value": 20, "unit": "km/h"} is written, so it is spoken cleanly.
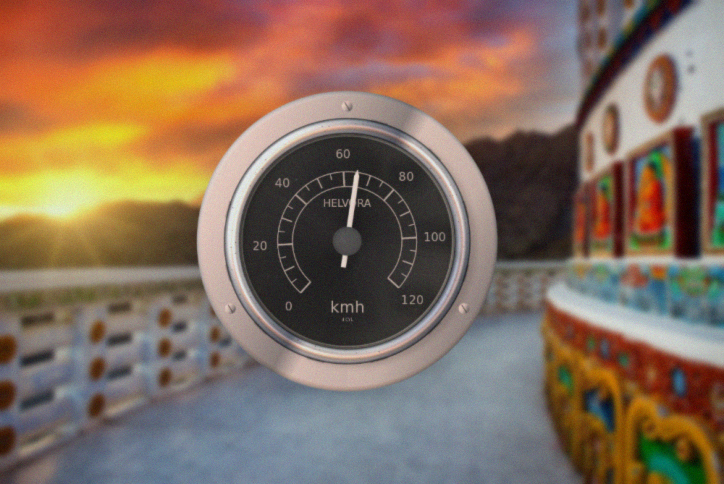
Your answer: {"value": 65, "unit": "km/h"}
